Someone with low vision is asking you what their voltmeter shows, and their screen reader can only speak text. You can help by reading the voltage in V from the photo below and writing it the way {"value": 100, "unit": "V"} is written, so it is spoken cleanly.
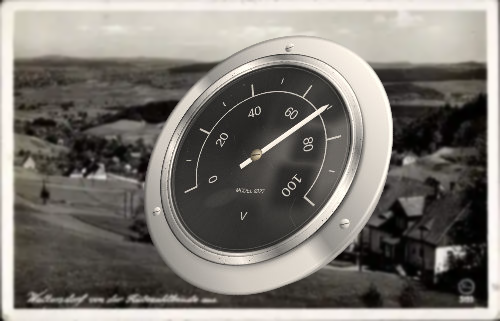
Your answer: {"value": 70, "unit": "V"}
